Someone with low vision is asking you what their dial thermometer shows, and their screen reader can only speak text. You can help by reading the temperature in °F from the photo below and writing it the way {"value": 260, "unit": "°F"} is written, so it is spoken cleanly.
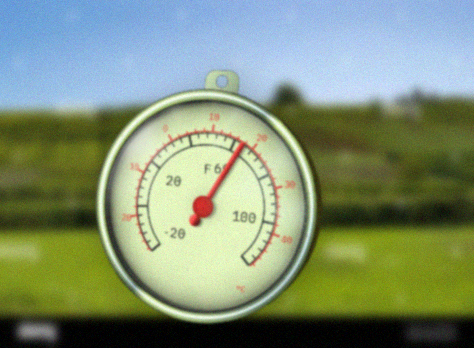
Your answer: {"value": 64, "unit": "°F"}
